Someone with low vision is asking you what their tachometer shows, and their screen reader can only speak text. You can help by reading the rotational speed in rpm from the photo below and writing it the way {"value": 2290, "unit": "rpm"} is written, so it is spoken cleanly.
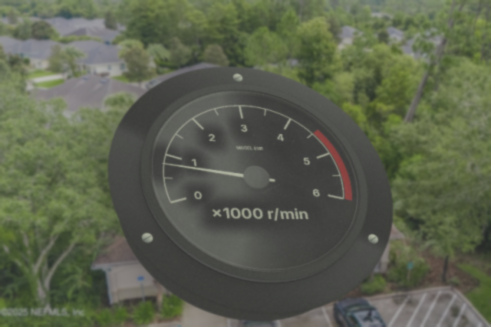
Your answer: {"value": 750, "unit": "rpm"}
